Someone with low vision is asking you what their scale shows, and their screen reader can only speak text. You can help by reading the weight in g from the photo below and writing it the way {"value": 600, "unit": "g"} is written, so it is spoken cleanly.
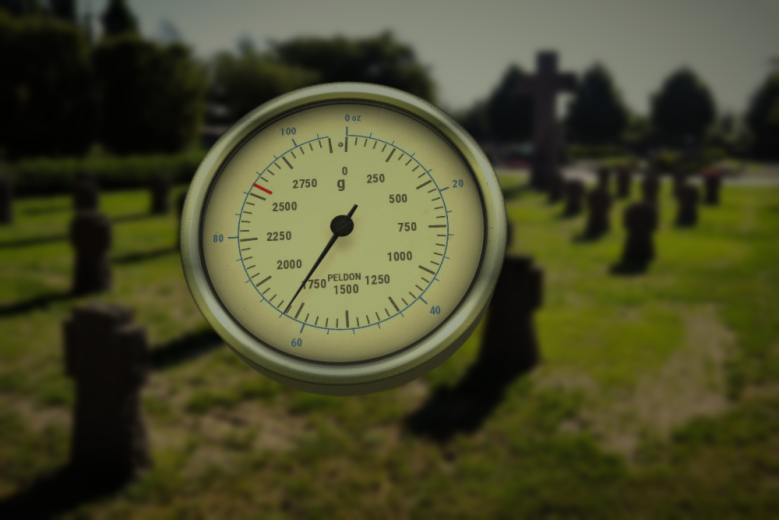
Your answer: {"value": 1800, "unit": "g"}
